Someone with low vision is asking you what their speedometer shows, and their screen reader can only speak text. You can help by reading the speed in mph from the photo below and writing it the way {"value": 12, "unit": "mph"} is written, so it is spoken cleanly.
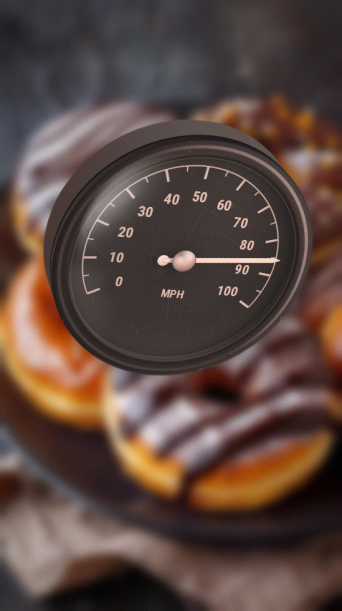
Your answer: {"value": 85, "unit": "mph"}
